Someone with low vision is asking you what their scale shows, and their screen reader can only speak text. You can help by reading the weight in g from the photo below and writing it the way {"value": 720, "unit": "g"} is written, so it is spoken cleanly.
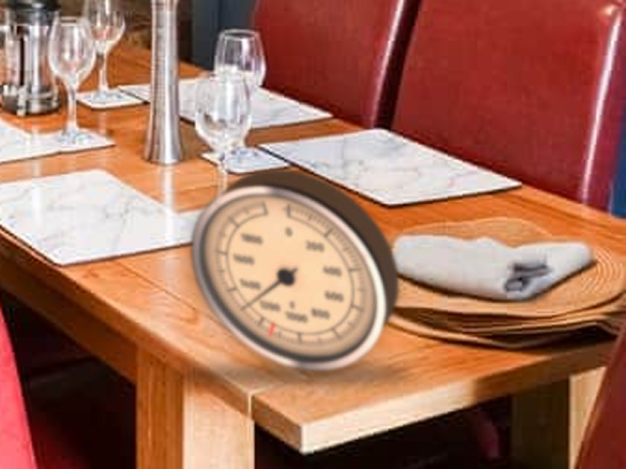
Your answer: {"value": 1300, "unit": "g"}
